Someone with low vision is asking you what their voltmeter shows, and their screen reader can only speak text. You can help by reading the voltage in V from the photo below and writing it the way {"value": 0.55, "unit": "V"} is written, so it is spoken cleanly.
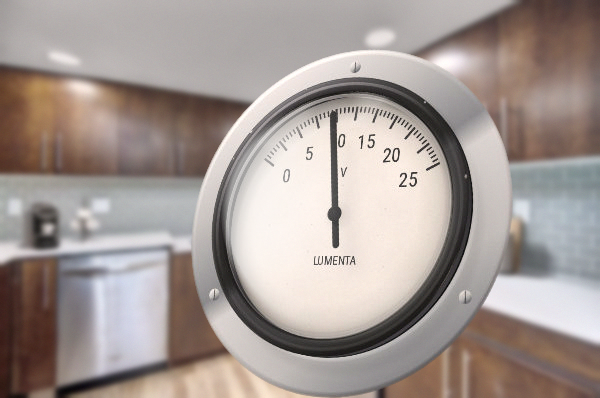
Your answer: {"value": 10, "unit": "V"}
